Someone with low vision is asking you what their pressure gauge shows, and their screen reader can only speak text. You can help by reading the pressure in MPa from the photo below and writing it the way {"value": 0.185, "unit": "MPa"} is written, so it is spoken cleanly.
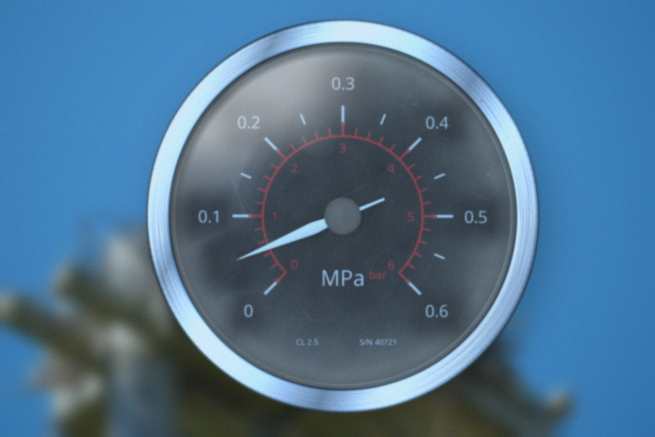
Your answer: {"value": 0.05, "unit": "MPa"}
